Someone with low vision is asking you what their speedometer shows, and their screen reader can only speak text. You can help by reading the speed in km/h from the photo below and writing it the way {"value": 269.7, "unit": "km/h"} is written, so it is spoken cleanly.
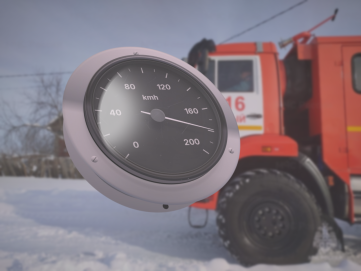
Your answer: {"value": 180, "unit": "km/h"}
